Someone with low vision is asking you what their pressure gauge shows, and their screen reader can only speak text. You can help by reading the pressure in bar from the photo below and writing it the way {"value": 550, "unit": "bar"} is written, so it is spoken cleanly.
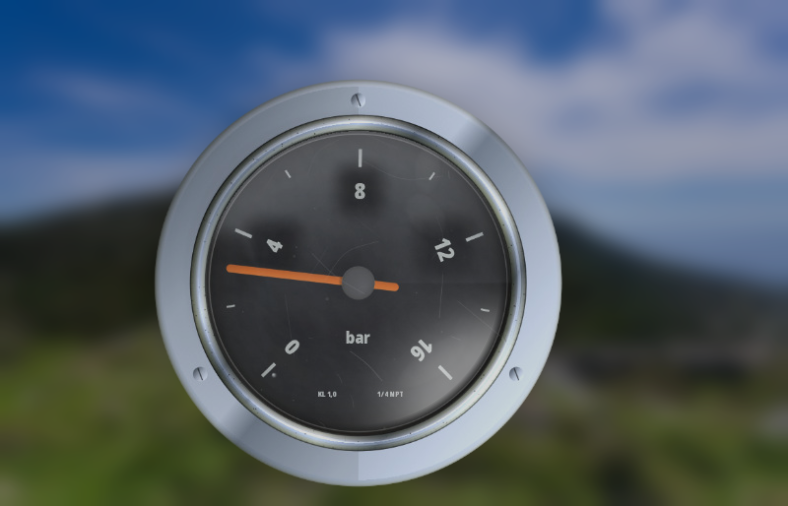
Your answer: {"value": 3, "unit": "bar"}
